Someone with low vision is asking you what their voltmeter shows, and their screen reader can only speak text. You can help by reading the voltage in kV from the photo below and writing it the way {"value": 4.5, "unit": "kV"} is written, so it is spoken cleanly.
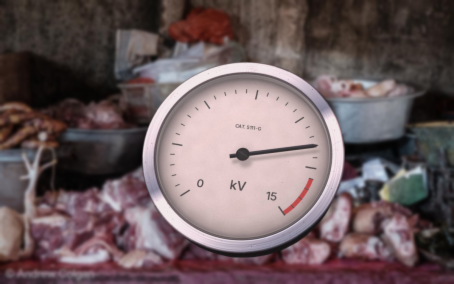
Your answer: {"value": 11.5, "unit": "kV"}
